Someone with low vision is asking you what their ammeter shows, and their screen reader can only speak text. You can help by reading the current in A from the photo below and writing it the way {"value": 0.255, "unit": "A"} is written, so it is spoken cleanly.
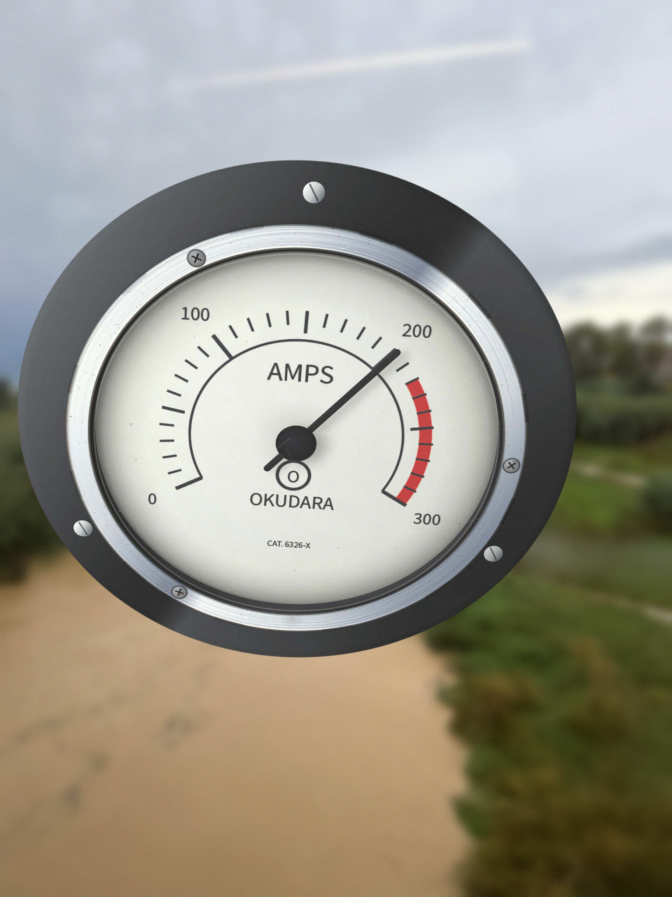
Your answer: {"value": 200, "unit": "A"}
